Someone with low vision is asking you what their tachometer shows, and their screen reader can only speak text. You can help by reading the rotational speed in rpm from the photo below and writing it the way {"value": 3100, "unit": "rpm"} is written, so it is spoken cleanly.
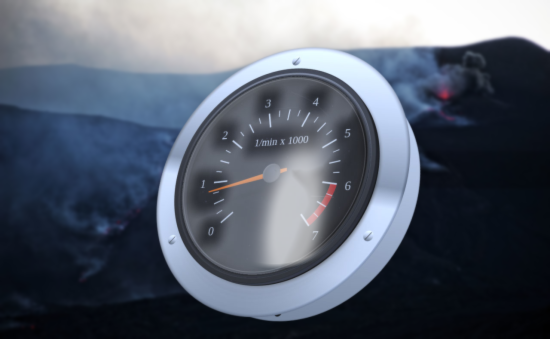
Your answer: {"value": 750, "unit": "rpm"}
